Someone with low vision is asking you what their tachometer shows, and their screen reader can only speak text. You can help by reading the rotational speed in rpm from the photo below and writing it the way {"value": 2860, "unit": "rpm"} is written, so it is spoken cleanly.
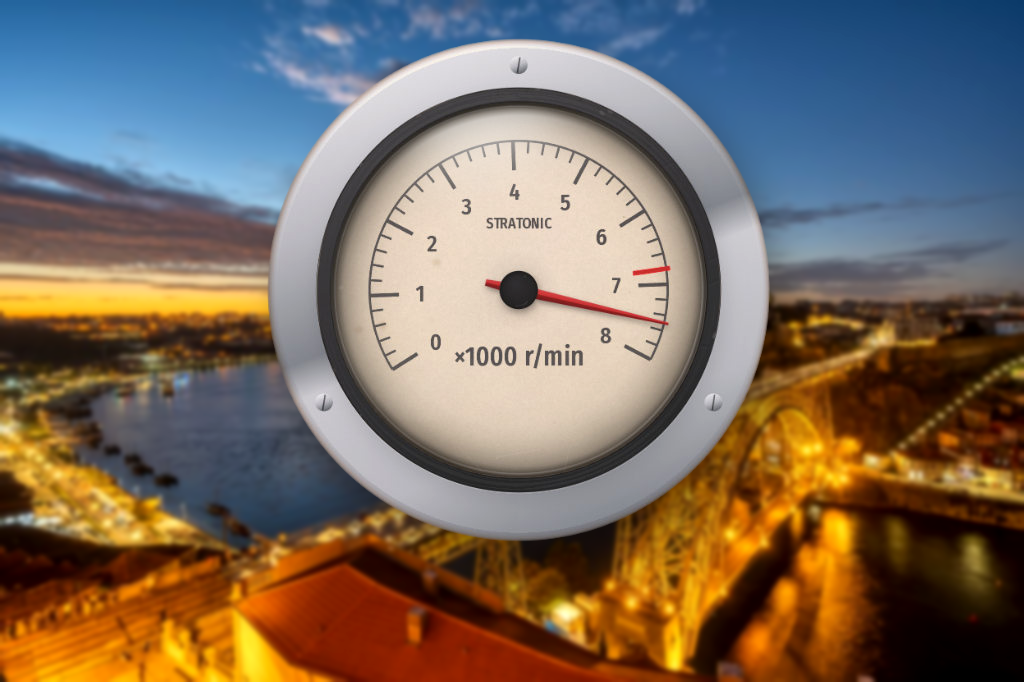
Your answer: {"value": 7500, "unit": "rpm"}
